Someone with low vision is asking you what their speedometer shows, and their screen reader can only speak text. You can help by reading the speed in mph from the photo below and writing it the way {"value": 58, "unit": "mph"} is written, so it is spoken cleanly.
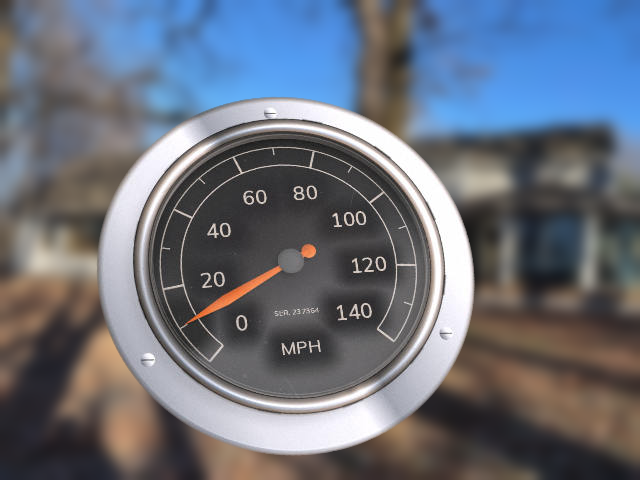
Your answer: {"value": 10, "unit": "mph"}
